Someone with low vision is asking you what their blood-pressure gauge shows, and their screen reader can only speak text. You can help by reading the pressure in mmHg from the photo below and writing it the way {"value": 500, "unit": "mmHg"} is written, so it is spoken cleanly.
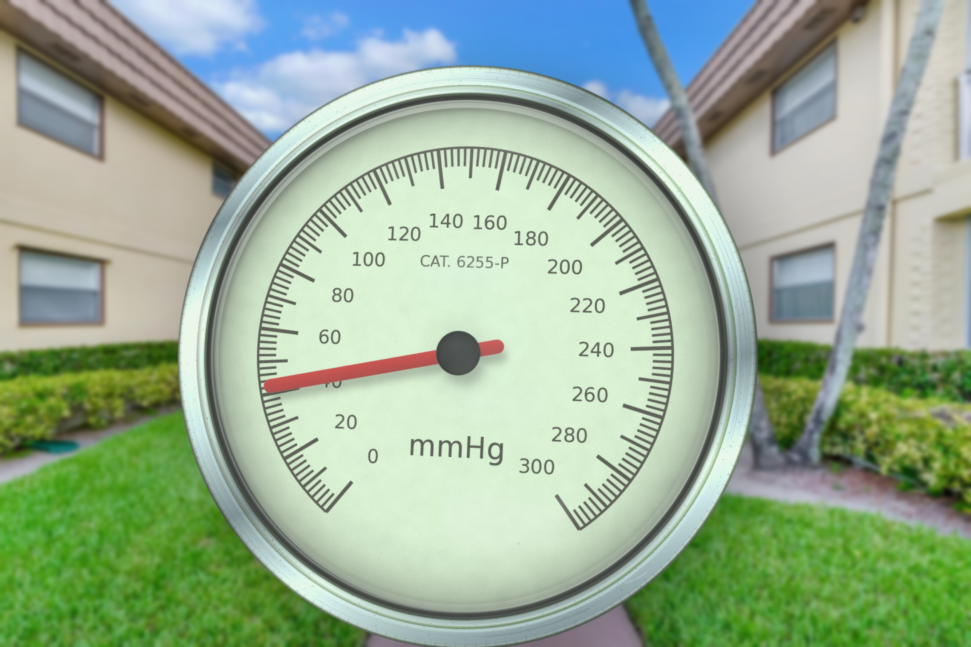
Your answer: {"value": 42, "unit": "mmHg"}
